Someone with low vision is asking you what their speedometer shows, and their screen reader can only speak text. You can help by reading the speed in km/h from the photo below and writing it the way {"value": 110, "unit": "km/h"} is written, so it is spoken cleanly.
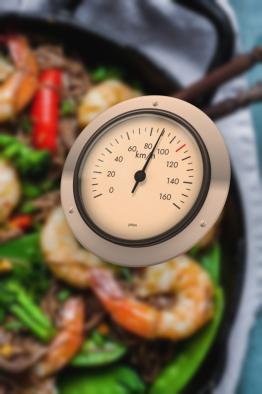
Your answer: {"value": 90, "unit": "km/h"}
